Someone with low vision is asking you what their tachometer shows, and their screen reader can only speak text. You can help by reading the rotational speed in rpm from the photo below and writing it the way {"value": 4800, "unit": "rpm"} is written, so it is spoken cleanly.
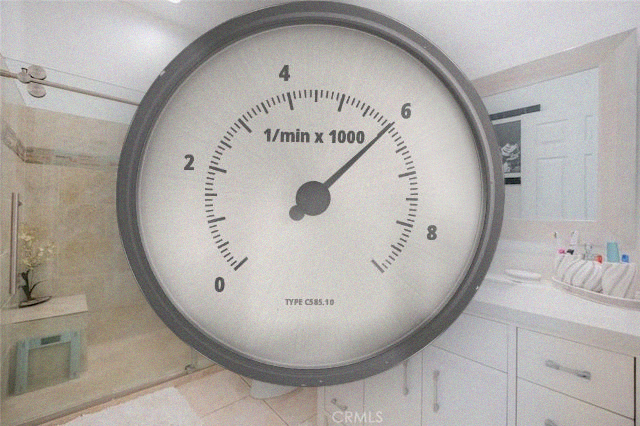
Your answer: {"value": 6000, "unit": "rpm"}
